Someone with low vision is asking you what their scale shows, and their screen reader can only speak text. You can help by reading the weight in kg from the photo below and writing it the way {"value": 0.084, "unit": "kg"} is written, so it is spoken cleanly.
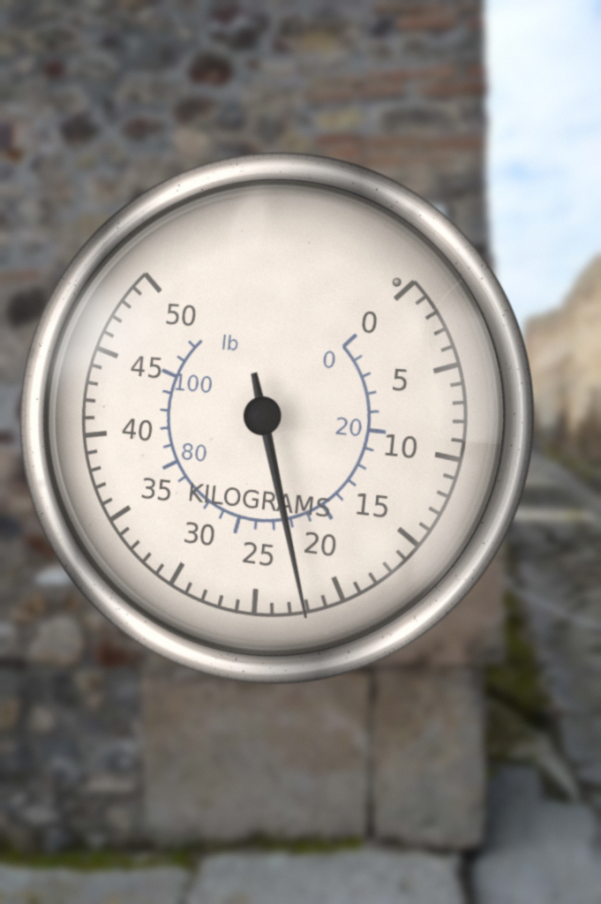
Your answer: {"value": 22, "unit": "kg"}
